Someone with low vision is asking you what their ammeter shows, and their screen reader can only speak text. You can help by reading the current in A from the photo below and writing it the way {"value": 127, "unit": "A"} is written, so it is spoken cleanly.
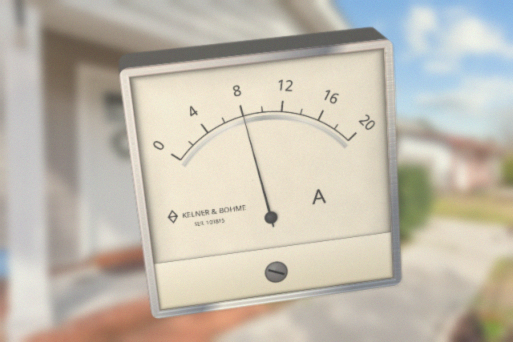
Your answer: {"value": 8, "unit": "A"}
